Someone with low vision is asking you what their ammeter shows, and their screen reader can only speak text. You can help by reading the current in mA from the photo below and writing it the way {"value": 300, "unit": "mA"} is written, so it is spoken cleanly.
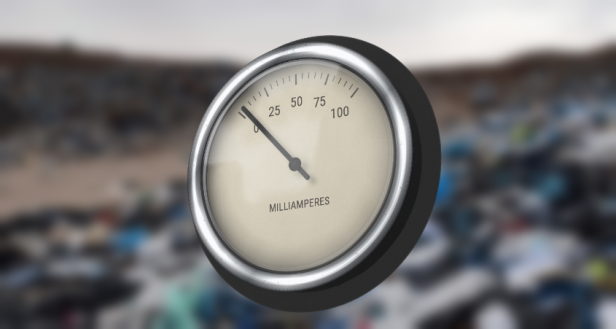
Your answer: {"value": 5, "unit": "mA"}
